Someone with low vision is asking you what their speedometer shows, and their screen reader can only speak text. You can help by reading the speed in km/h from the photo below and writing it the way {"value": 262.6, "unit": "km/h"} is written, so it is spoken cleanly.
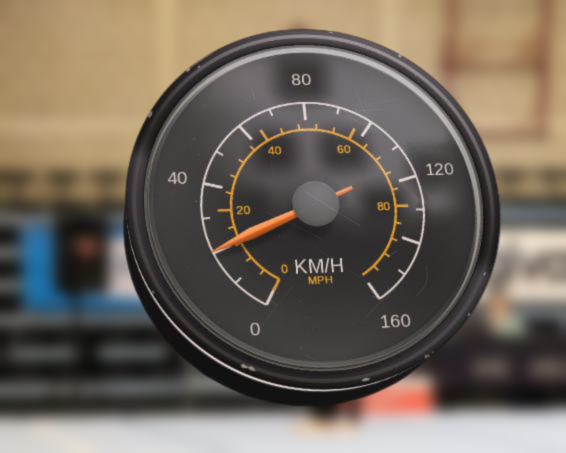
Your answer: {"value": 20, "unit": "km/h"}
